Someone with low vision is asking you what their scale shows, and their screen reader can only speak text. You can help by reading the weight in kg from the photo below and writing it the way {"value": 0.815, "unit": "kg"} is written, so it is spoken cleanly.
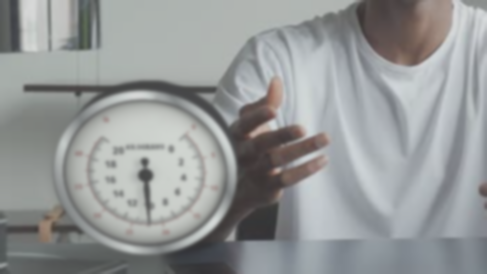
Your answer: {"value": 10, "unit": "kg"}
